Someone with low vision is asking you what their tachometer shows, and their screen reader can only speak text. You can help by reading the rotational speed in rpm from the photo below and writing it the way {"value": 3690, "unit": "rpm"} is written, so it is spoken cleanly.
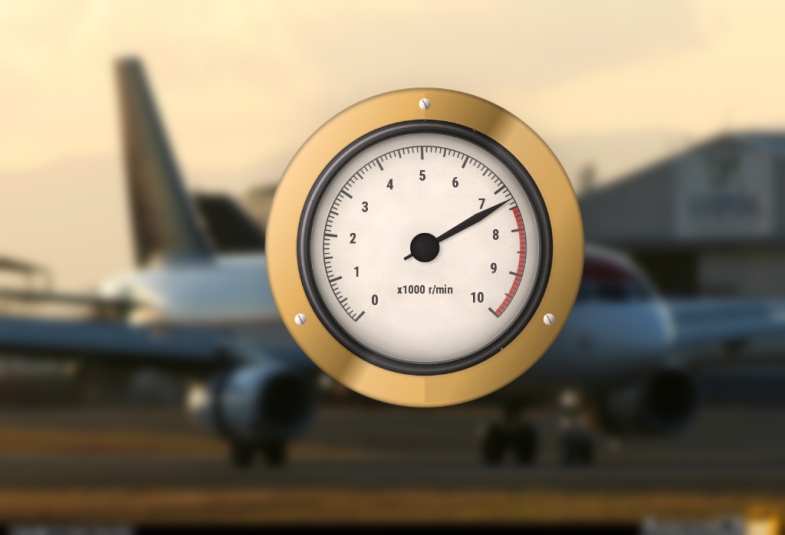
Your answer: {"value": 7300, "unit": "rpm"}
